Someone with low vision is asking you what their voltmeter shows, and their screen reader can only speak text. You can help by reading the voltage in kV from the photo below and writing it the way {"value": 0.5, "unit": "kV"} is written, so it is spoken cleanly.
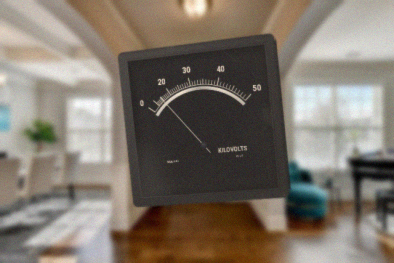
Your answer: {"value": 15, "unit": "kV"}
